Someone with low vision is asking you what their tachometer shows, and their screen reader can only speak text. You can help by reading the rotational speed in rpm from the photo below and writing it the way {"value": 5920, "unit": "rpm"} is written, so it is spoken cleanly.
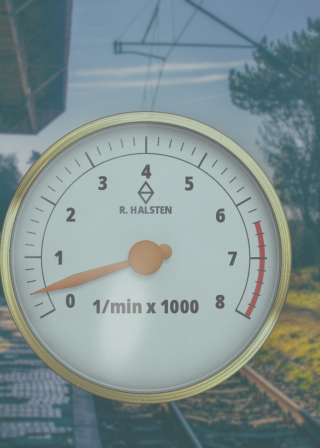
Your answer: {"value": 400, "unit": "rpm"}
